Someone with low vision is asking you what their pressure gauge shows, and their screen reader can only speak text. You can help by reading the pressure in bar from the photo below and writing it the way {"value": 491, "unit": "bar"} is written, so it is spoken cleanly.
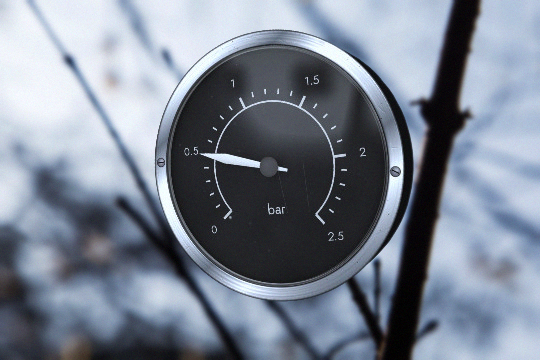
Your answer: {"value": 0.5, "unit": "bar"}
